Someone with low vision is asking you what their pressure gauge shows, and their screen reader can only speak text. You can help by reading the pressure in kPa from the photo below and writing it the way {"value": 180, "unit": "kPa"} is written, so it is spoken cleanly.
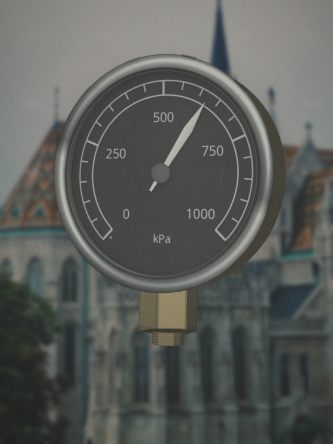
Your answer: {"value": 625, "unit": "kPa"}
